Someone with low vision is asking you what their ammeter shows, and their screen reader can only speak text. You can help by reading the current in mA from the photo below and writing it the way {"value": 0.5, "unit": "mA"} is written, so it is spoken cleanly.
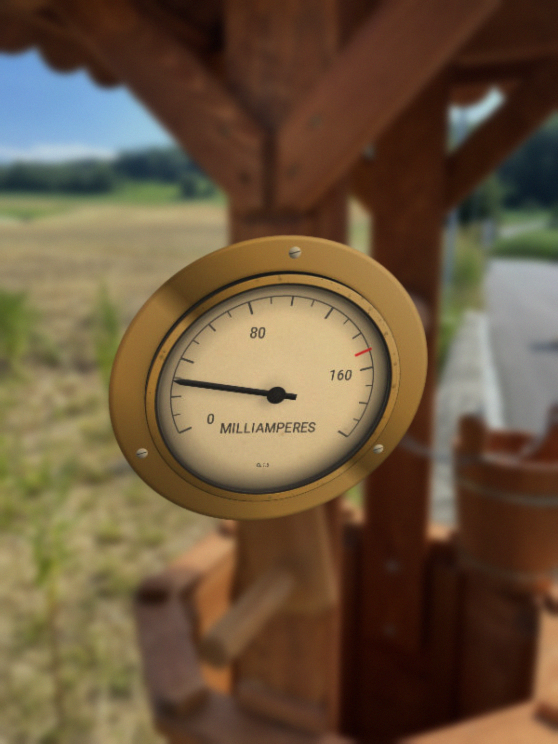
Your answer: {"value": 30, "unit": "mA"}
